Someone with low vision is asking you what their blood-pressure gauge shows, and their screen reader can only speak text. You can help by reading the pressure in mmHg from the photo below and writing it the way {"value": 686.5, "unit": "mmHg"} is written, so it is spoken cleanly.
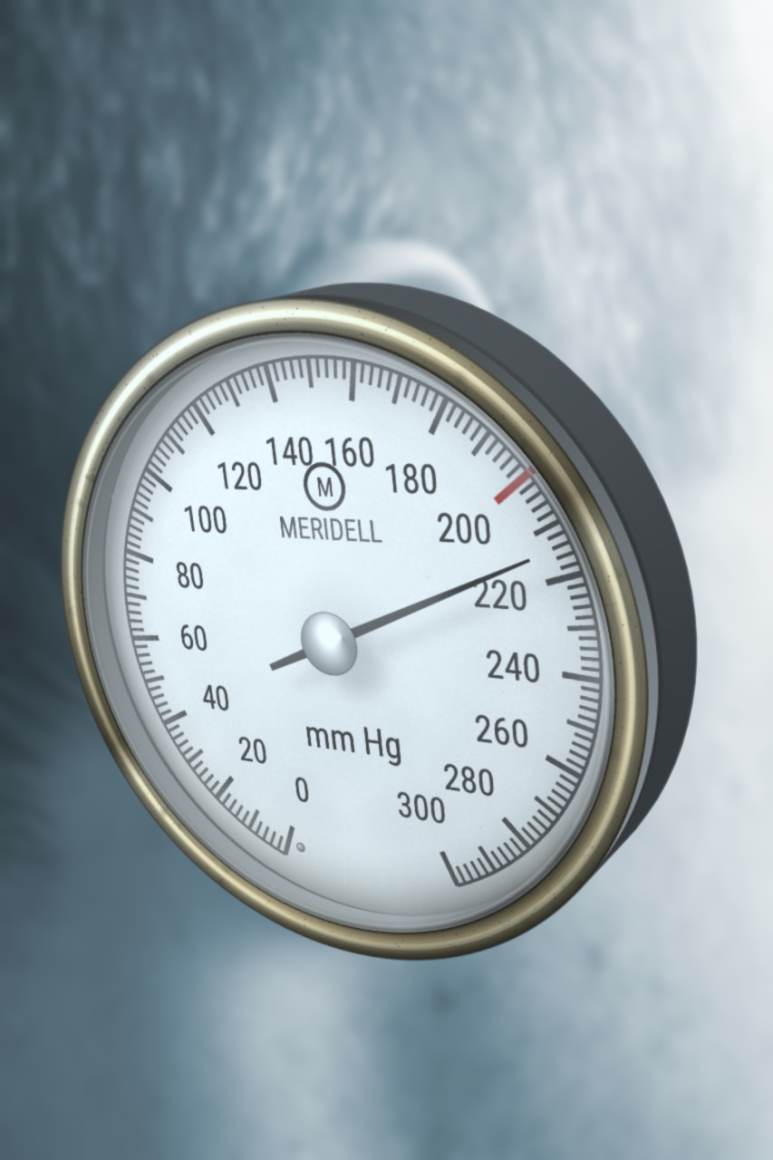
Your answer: {"value": 214, "unit": "mmHg"}
